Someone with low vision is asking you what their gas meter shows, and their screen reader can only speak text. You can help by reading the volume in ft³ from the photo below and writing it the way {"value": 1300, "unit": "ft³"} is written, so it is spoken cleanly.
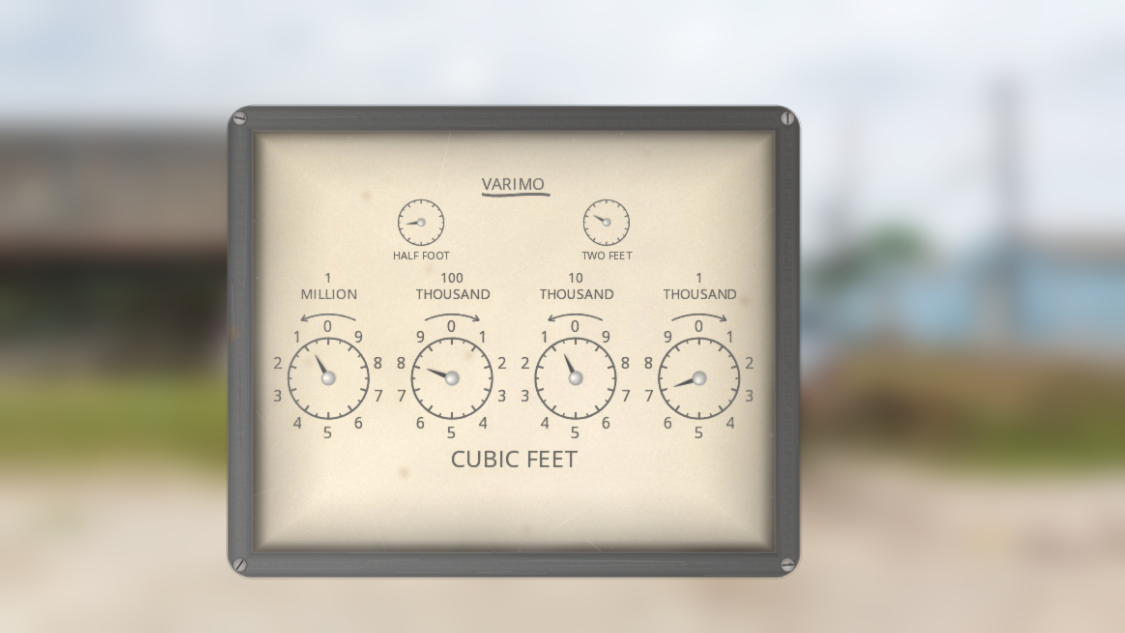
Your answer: {"value": 80700, "unit": "ft³"}
